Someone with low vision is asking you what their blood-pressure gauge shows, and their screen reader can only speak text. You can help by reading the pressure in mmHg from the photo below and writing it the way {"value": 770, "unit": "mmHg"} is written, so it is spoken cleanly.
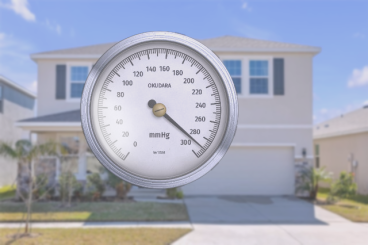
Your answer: {"value": 290, "unit": "mmHg"}
